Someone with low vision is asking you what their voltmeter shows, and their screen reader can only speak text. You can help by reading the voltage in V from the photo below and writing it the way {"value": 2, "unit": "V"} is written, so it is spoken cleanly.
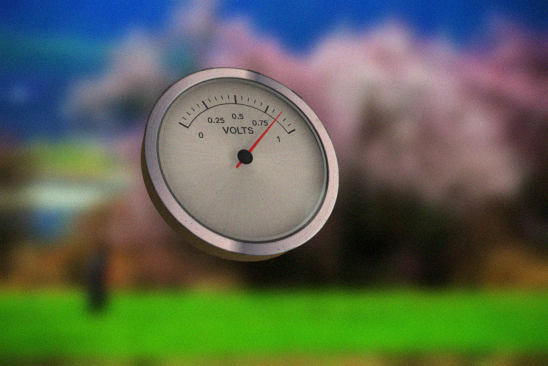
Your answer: {"value": 0.85, "unit": "V"}
